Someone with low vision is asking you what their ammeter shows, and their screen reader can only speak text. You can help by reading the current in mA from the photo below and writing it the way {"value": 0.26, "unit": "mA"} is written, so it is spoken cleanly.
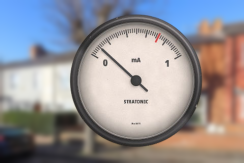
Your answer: {"value": 0.1, "unit": "mA"}
